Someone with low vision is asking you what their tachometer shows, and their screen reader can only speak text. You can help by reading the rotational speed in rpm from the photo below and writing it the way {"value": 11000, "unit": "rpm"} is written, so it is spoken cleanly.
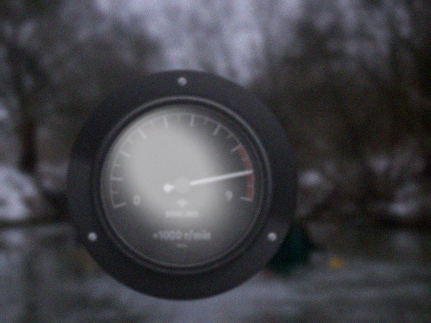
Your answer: {"value": 8000, "unit": "rpm"}
